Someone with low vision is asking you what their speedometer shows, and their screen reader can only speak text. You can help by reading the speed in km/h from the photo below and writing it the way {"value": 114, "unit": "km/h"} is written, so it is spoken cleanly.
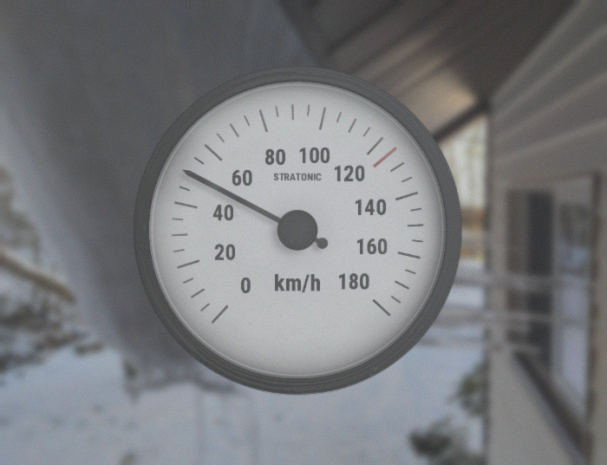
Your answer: {"value": 50, "unit": "km/h"}
